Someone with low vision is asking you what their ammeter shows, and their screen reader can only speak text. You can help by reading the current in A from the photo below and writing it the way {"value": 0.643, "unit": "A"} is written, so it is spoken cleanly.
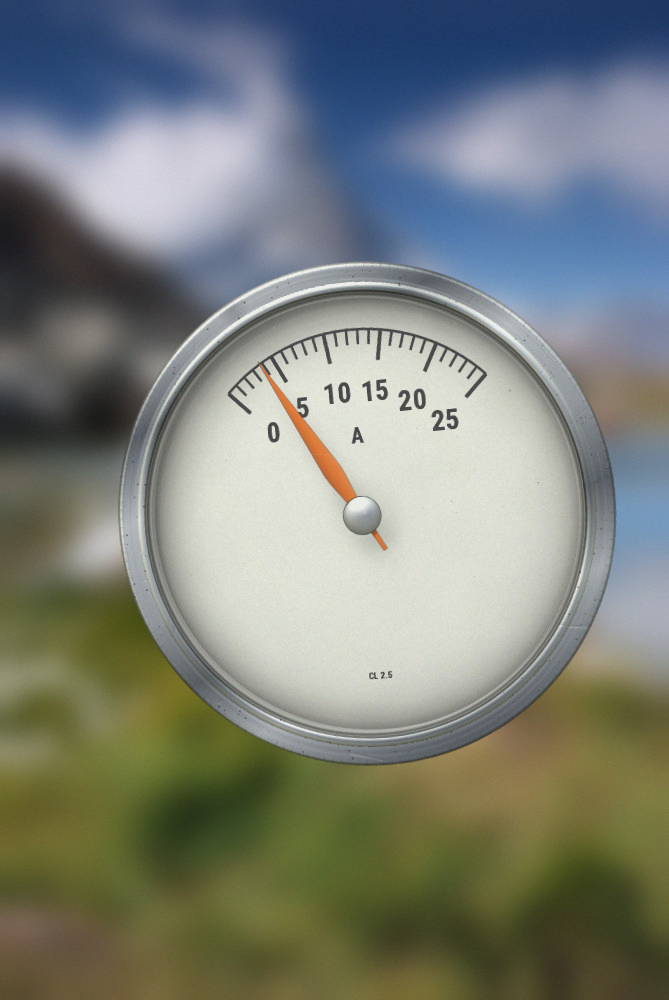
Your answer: {"value": 4, "unit": "A"}
